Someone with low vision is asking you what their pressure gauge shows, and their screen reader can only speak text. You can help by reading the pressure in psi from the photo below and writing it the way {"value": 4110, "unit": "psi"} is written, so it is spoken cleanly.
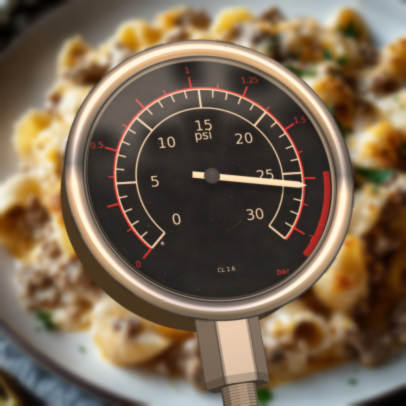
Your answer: {"value": 26, "unit": "psi"}
